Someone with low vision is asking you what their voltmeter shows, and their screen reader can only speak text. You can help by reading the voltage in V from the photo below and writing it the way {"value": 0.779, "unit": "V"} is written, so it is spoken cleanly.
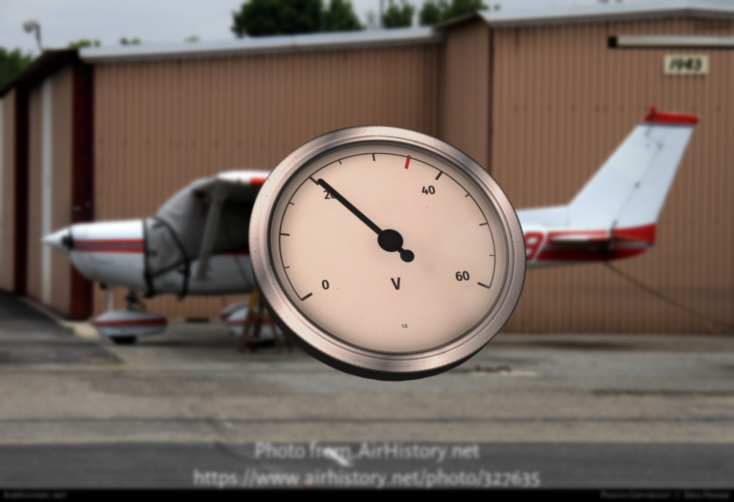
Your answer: {"value": 20, "unit": "V"}
